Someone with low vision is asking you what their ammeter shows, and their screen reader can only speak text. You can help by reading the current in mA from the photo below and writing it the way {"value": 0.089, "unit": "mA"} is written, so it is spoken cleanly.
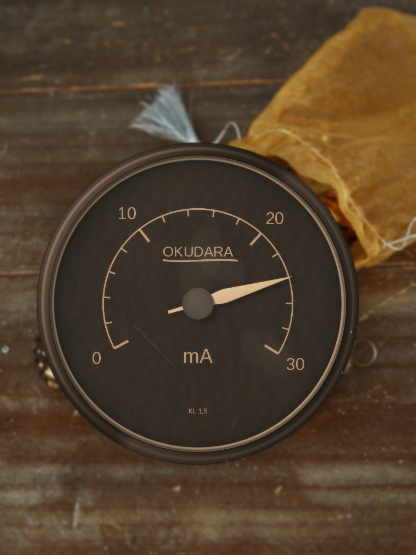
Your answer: {"value": 24, "unit": "mA"}
